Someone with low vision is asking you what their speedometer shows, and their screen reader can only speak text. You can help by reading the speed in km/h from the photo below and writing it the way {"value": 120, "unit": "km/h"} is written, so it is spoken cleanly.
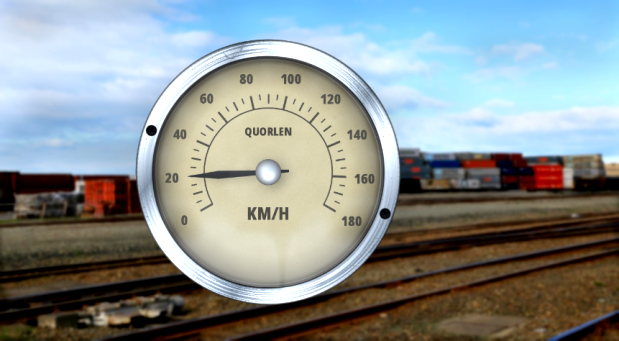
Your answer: {"value": 20, "unit": "km/h"}
